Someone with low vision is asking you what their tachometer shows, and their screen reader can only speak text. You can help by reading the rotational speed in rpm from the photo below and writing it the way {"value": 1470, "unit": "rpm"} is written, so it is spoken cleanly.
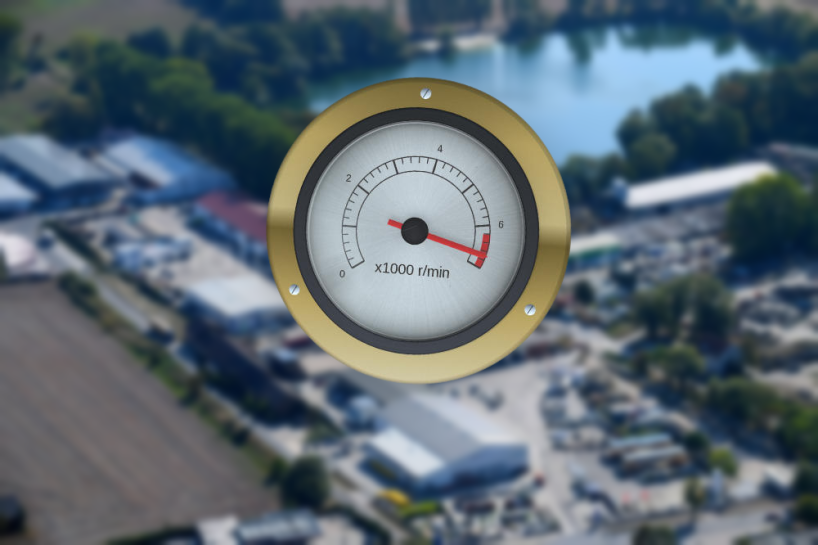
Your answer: {"value": 6700, "unit": "rpm"}
